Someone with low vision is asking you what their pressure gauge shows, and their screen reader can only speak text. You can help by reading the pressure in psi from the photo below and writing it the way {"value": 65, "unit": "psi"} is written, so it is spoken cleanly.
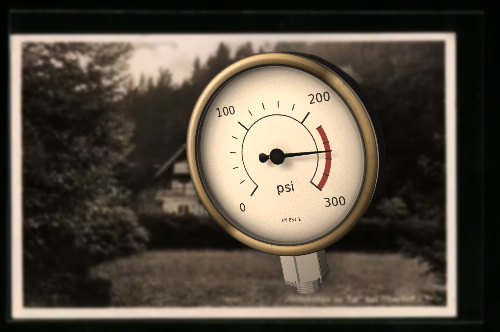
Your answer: {"value": 250, "unit": "psi"}
